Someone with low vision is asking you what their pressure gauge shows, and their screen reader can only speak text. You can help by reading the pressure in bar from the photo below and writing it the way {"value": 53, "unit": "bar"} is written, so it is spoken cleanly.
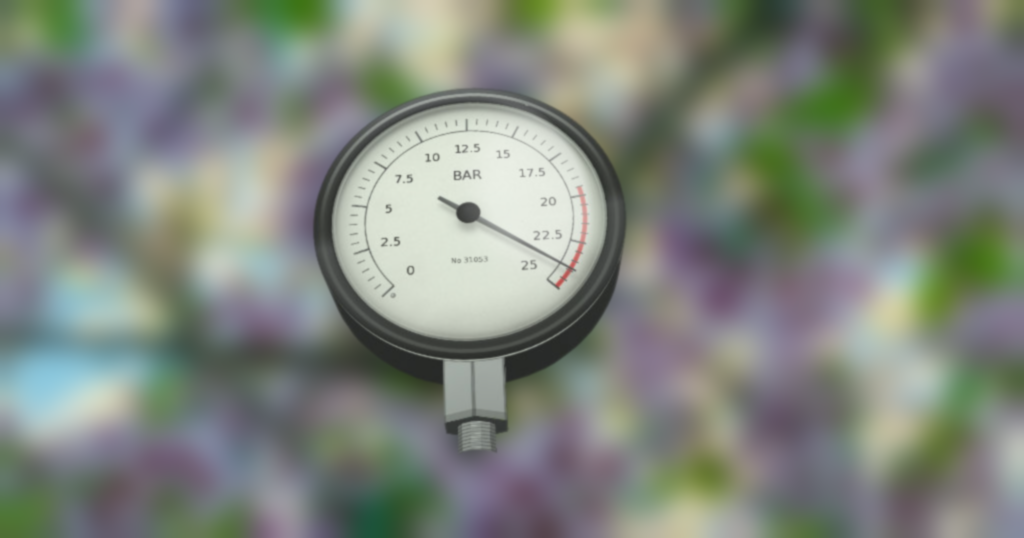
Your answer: {"value": 24, "unit": "bar"}
